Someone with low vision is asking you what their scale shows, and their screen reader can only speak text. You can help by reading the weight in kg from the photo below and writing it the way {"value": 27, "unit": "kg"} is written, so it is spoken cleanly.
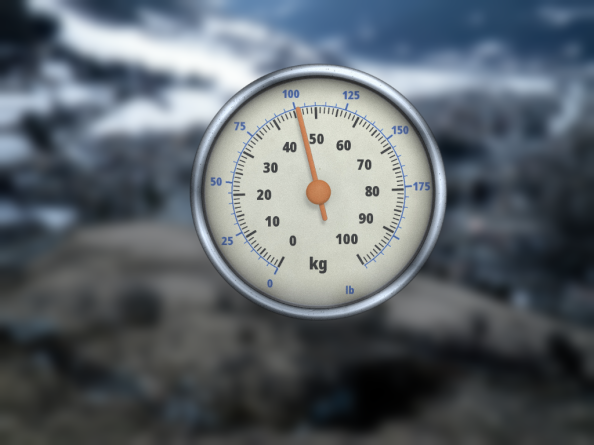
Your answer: {"value": 46, "unit": "kg"}
